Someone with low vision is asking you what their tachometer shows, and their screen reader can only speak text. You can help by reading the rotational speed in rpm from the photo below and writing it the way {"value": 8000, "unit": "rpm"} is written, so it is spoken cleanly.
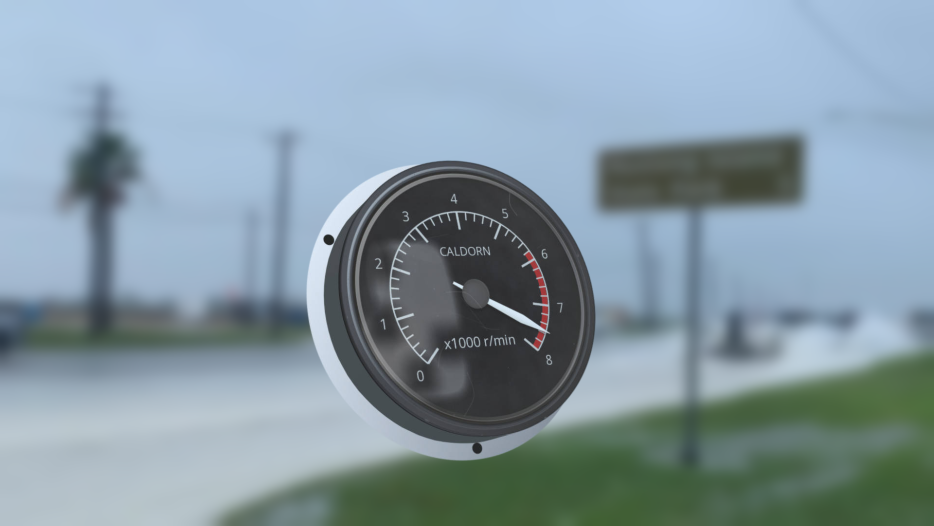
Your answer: {"value": 7600, "unit": "rpm"}
